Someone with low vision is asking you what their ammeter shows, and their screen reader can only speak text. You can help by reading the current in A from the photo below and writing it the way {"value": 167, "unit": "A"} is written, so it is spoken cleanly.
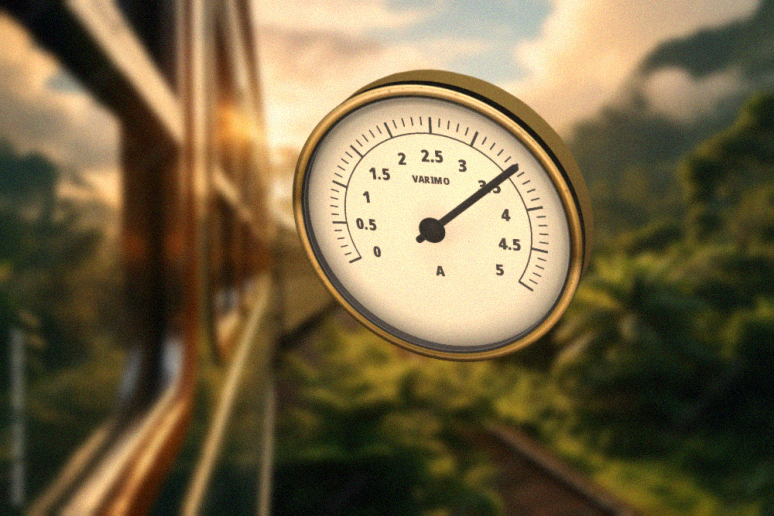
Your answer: {"value": 3.5, "unit": "A"}
